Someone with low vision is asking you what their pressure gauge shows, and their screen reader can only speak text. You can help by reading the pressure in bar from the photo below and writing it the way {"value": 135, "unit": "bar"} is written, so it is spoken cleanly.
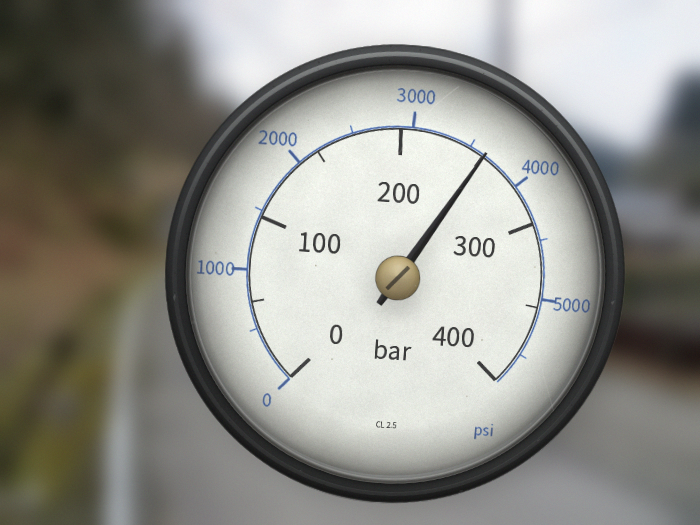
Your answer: {"value": 250, "unit": "bar"}
